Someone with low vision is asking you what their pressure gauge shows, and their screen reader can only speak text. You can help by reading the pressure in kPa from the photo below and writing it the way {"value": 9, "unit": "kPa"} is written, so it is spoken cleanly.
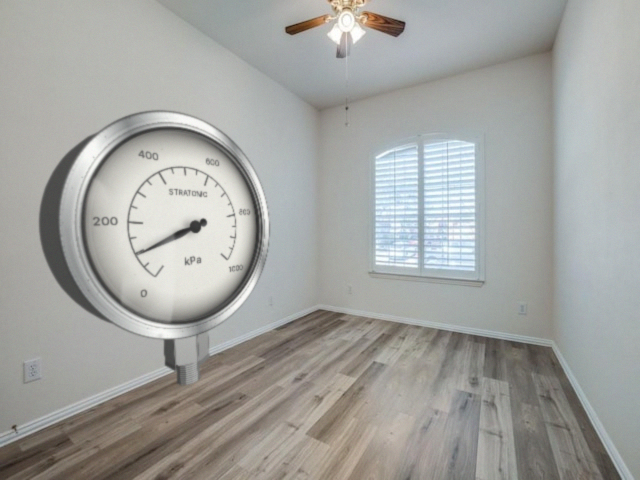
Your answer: {"value": 100, "unit": "kPa"}
